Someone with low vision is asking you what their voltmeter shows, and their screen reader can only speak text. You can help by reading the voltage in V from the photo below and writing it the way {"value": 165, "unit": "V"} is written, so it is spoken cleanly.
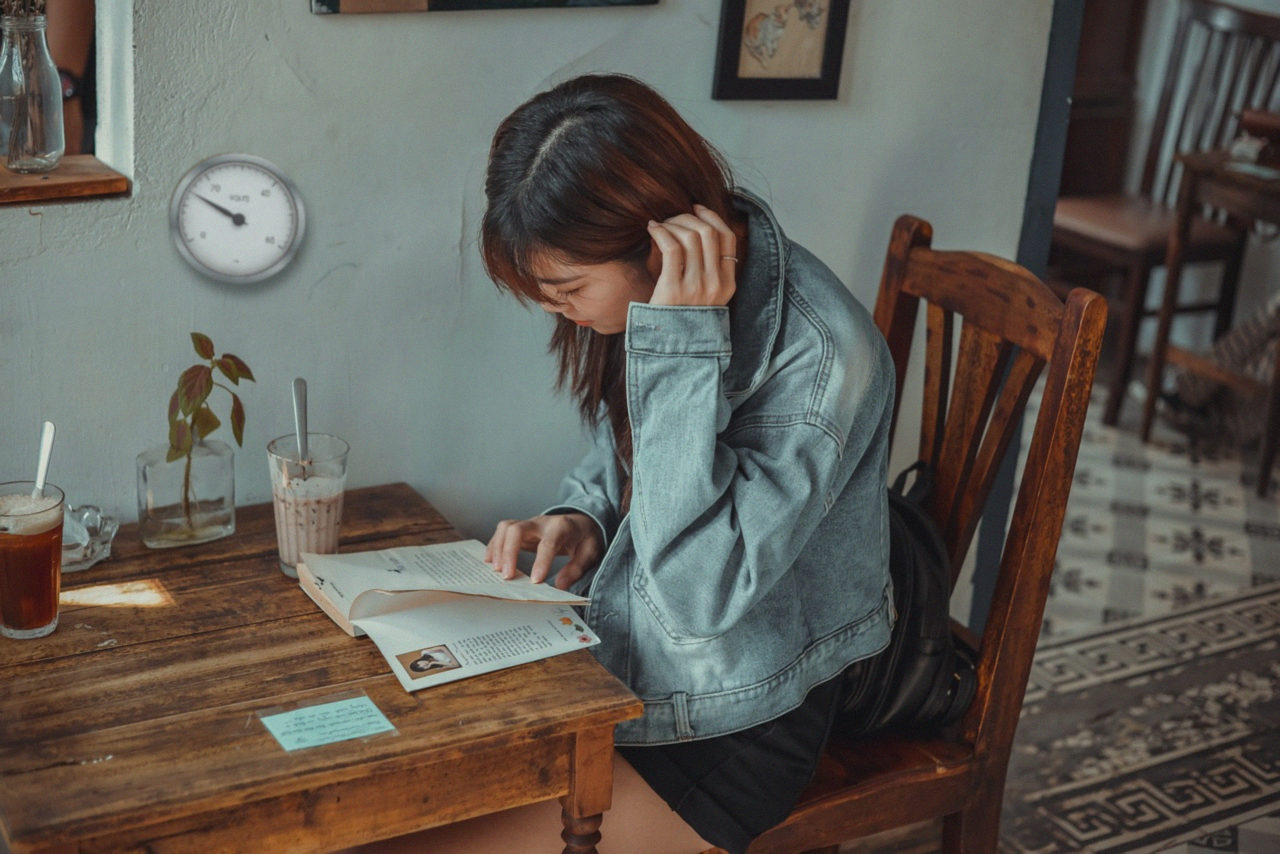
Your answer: {"value": 14, "unit": "V"}
